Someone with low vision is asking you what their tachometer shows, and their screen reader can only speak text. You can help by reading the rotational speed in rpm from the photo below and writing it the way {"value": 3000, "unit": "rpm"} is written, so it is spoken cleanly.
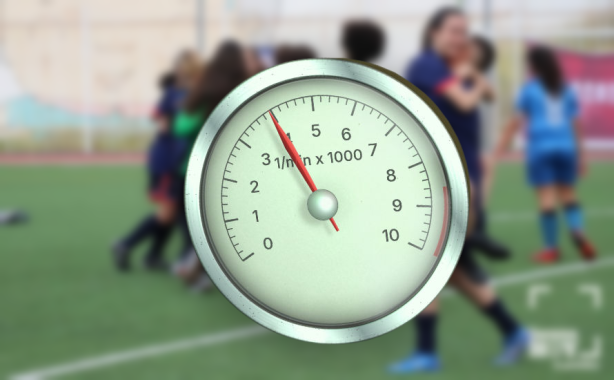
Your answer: {"value": 4000, "unit": "rpm"}
